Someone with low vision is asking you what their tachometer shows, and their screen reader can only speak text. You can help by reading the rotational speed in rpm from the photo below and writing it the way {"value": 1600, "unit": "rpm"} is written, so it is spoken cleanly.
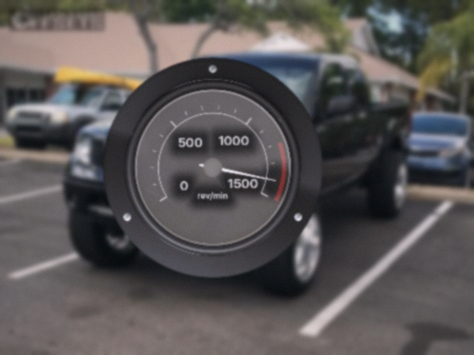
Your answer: {"value": 1400, "unit": "rpm"}
